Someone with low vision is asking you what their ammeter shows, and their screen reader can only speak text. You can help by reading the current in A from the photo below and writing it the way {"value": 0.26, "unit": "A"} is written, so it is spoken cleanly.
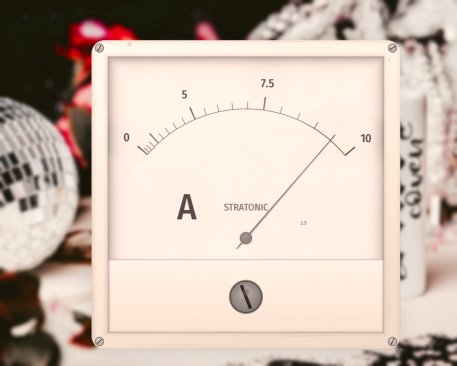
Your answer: {"value": 9.5, "unit": "A"}
